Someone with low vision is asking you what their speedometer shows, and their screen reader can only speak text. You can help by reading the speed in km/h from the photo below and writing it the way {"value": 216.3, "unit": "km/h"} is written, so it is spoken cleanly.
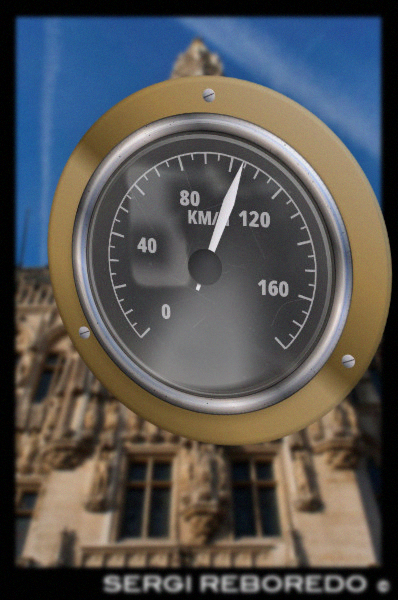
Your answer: {"value": 105, "unit": "km/h"}
